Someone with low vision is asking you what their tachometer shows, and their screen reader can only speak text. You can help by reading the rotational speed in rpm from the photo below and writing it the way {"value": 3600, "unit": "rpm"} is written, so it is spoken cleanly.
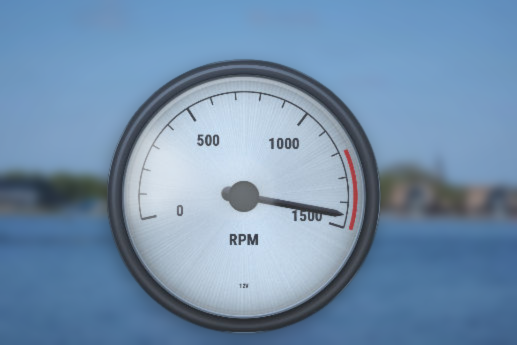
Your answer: {"value": 1450, "unit": "rpm"}
